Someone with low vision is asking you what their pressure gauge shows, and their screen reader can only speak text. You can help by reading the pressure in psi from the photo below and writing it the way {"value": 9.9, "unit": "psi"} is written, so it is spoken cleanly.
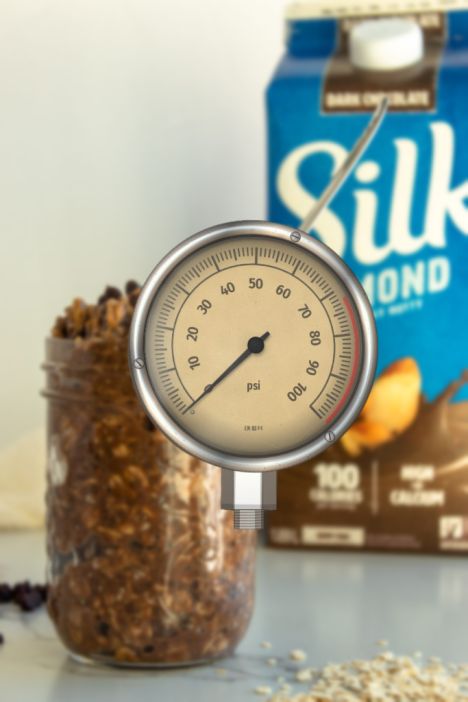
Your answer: {"value": 0, "unit": "psi"}
